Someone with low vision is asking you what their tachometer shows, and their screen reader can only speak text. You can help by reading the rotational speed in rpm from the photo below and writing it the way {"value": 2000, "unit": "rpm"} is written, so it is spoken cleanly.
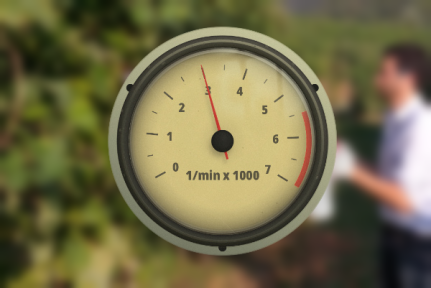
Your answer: {"value": 3000, "unit": "rpm"}
